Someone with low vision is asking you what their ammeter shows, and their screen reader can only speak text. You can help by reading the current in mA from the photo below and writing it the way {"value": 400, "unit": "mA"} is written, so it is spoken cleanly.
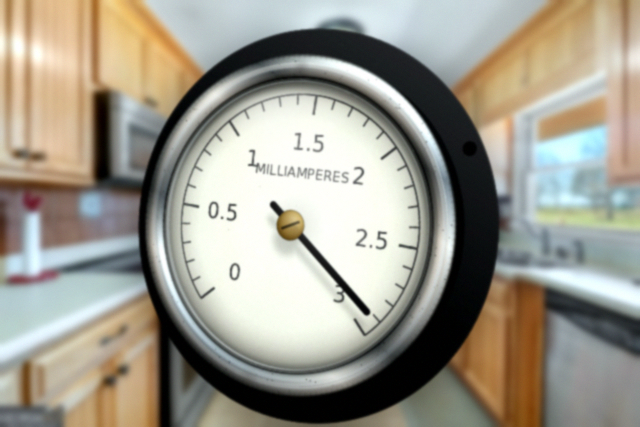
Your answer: {"value": 2.9, "unit": "mA"}
